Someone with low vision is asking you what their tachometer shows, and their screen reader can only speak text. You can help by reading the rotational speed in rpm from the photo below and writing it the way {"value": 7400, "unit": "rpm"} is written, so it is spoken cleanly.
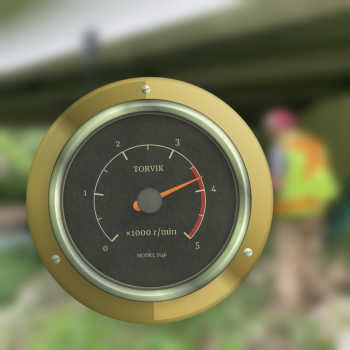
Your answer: {"value": 3750, "unit": "rpm"}
